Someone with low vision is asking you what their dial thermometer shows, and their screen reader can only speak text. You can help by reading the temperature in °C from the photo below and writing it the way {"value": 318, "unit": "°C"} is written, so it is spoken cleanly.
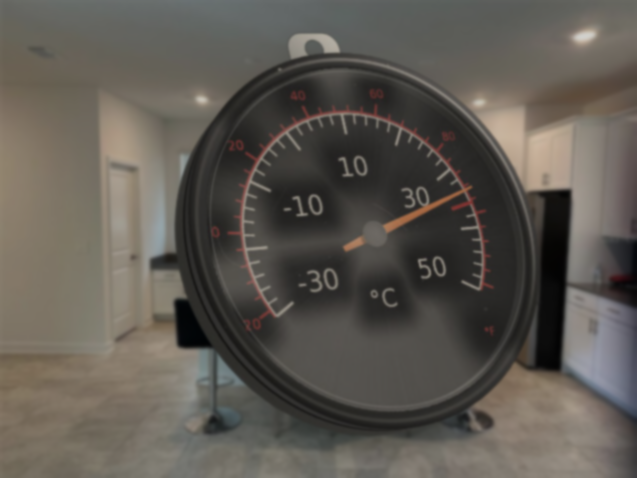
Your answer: {"value": 34, "unit": "°C"}
